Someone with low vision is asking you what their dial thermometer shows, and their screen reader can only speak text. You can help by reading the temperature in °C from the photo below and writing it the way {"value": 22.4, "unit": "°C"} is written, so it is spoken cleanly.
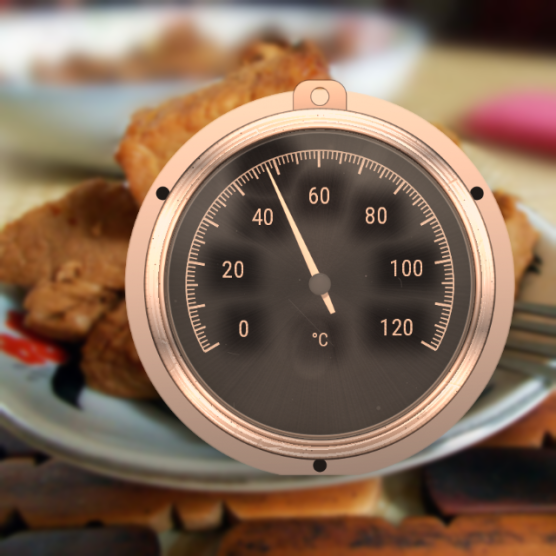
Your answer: {"value": 48, "unit": "°C"}
